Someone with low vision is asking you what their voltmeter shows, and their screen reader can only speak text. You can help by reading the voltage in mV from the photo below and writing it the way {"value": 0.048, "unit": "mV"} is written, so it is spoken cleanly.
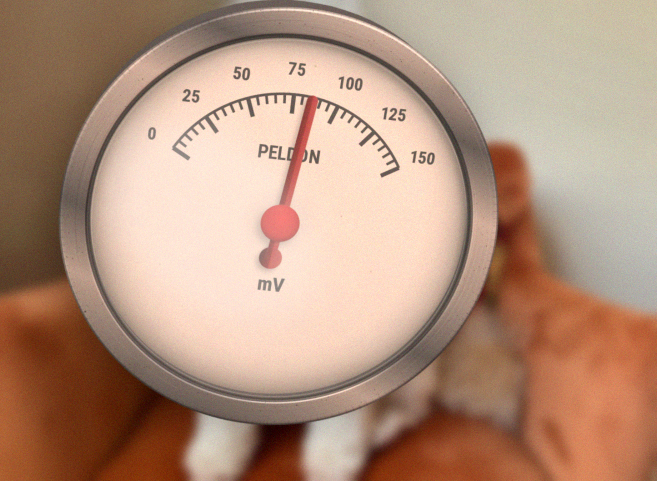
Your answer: {"value": 85, "unit": "mV"}
